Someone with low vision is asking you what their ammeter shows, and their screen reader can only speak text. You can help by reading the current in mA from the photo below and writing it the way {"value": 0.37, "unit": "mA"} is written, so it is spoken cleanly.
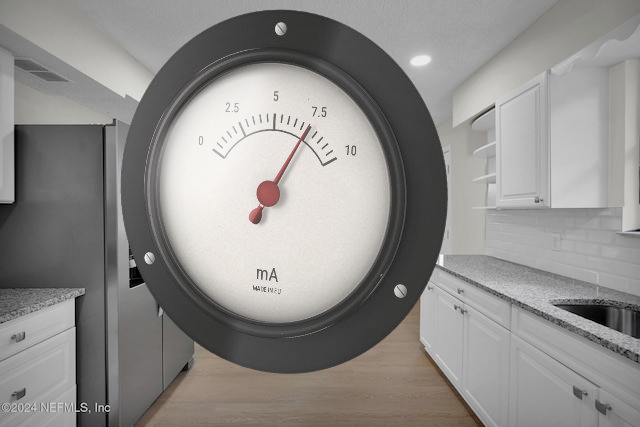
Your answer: {"value": 7.5, "unit": "mA"}
